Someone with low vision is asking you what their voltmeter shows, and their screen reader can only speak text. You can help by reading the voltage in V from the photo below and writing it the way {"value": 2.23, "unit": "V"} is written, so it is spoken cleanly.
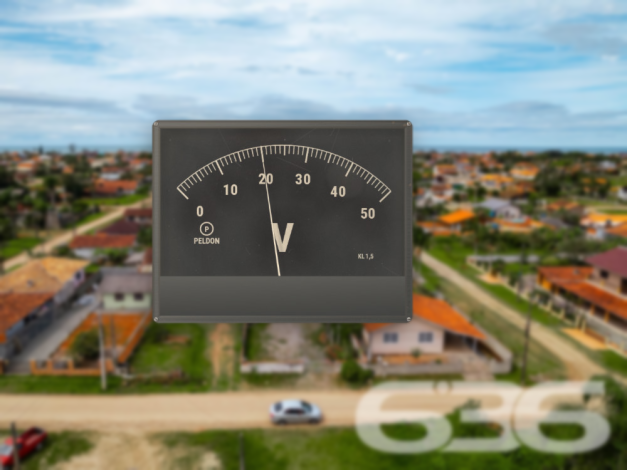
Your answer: {"value": 20, "unit": "V"}
